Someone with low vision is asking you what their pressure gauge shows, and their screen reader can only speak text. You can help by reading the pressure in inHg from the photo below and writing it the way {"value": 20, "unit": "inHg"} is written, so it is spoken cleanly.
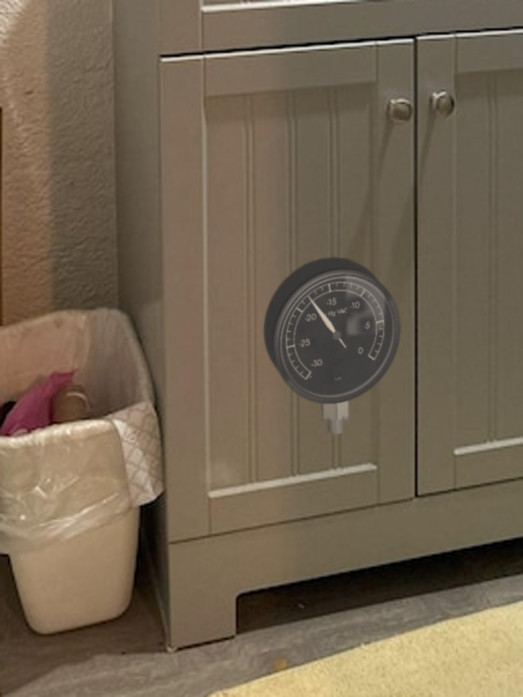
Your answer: {"value": -18, "unit": "inHg"}
